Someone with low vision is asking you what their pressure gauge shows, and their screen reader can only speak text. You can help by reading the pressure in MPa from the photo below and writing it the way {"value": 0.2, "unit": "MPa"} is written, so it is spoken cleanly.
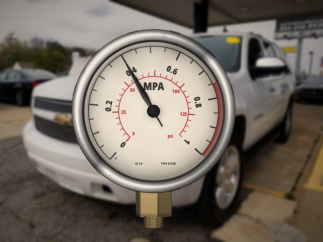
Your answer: {"value": 0.4, "unit": "MPa"}
